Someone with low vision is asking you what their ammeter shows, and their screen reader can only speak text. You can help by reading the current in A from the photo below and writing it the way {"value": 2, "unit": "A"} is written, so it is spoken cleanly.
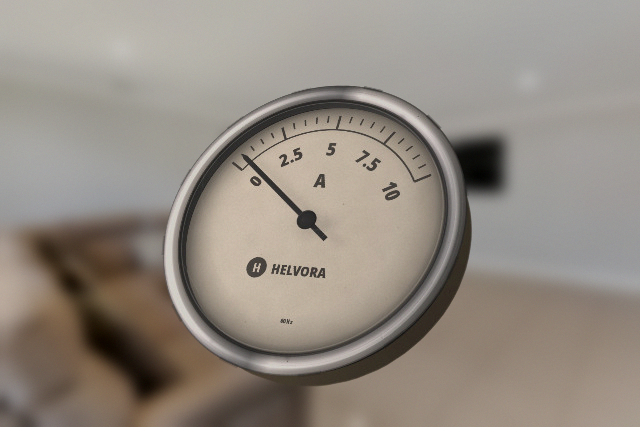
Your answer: {"value": 0.5, "unit": "A"}
